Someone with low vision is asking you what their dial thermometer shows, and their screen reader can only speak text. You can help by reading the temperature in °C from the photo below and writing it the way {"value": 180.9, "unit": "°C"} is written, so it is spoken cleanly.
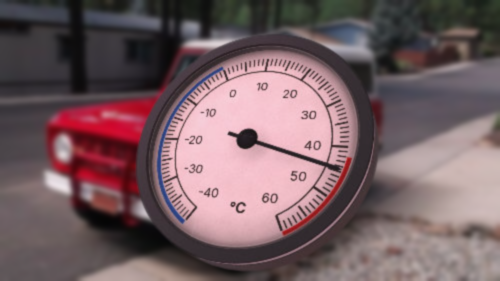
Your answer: {"value": 45, "unit": "°C"}
